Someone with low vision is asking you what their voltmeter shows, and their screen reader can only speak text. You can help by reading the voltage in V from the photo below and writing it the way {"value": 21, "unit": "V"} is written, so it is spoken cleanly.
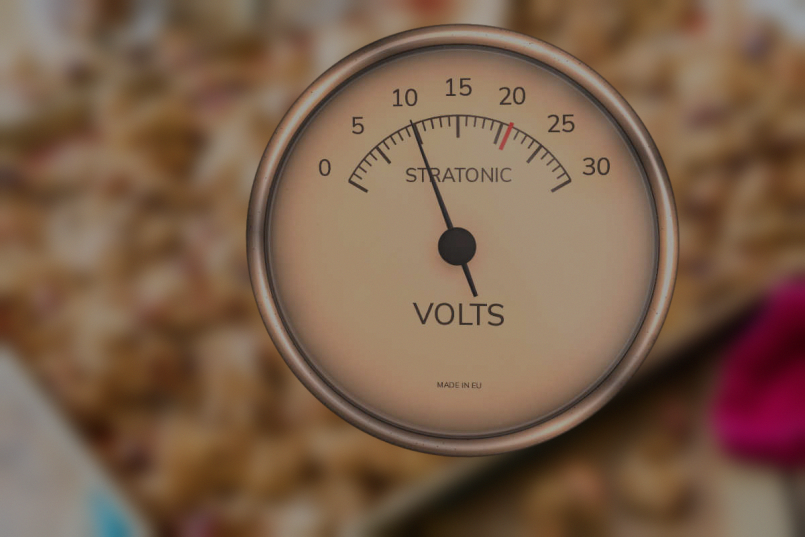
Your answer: {"value": 10, "unit": "V"}
